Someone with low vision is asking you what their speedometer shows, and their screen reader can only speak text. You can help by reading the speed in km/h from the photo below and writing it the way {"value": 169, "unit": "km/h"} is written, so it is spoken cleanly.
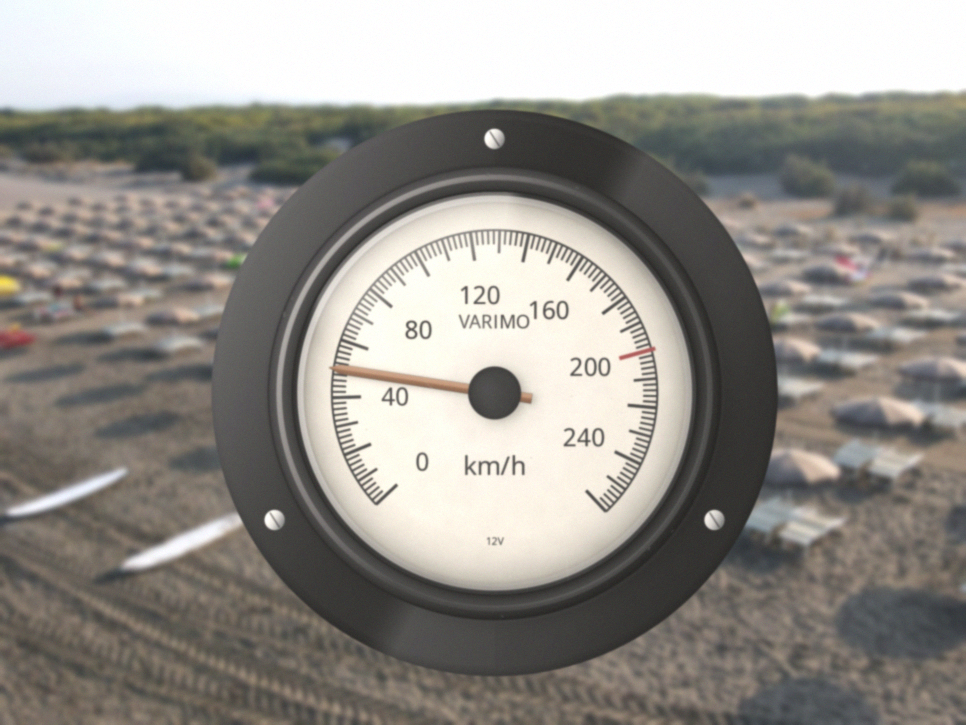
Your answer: {"value": 50, "unit": "km/h"}
